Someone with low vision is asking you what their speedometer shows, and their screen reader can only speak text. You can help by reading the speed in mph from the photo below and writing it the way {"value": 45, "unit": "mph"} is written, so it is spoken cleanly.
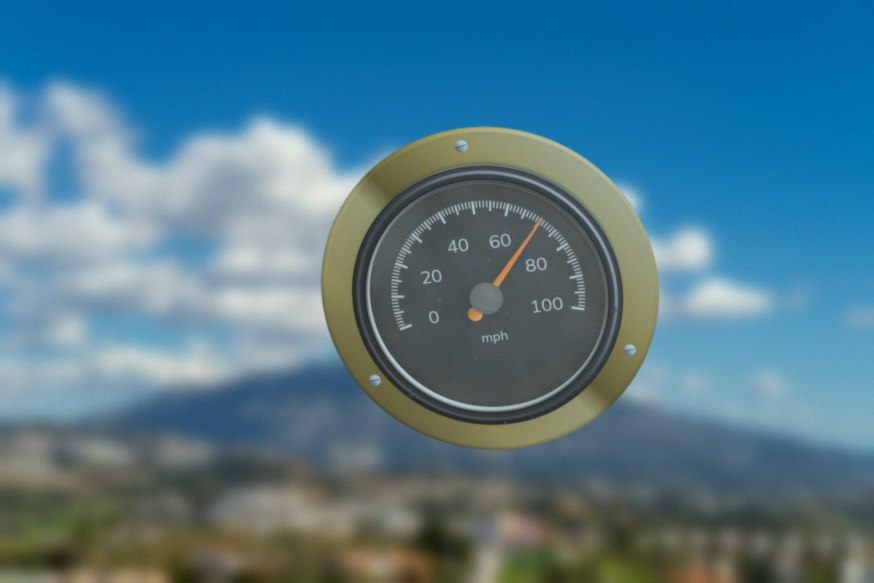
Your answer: {"value": 70, "unit": "mph"}
